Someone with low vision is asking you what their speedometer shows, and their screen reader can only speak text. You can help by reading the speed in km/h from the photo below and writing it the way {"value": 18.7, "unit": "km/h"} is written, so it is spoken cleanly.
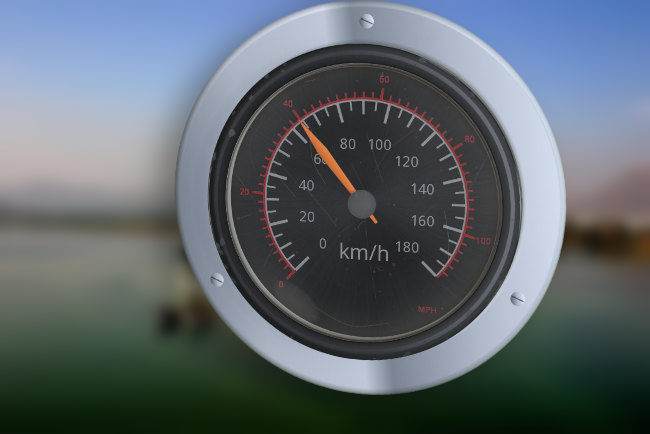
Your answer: {"value": 65, "unit": "km/h"}
